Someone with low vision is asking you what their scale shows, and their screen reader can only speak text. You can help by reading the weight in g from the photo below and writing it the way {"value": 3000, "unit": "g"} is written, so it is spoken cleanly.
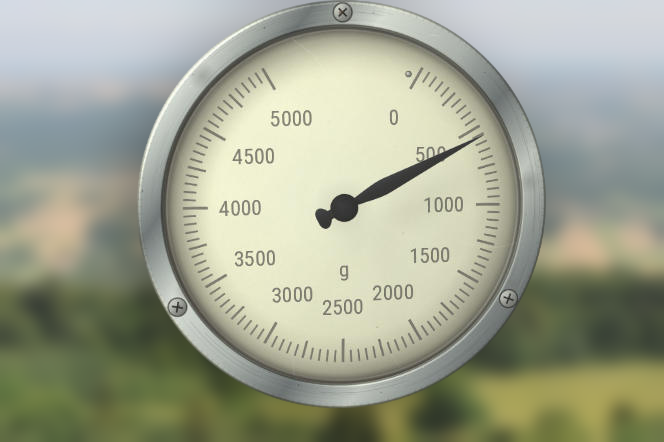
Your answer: {"value": 550, "unit": "g"}
